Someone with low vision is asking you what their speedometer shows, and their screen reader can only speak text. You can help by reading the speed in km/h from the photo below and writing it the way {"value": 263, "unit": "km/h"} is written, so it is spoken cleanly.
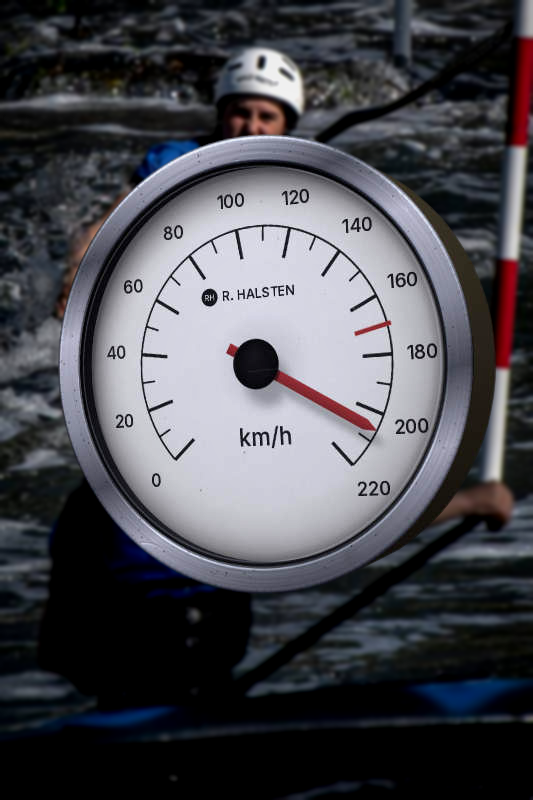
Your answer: {"value": 205, "unit": "km/h"}
